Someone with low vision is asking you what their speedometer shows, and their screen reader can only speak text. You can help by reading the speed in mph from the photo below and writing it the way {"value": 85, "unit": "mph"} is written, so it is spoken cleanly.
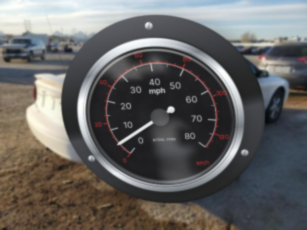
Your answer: {"value": 5, "unit": "mph"}
